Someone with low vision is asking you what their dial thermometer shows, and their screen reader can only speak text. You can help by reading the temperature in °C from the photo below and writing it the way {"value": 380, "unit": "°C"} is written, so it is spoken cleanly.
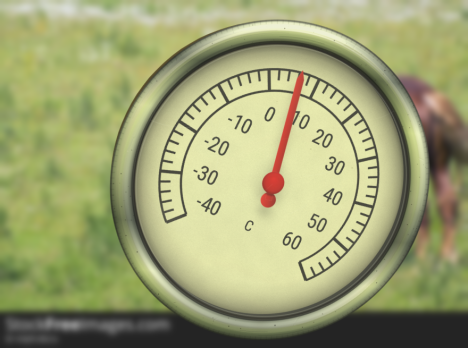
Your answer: {"value": 6, "unit": "°C"}
